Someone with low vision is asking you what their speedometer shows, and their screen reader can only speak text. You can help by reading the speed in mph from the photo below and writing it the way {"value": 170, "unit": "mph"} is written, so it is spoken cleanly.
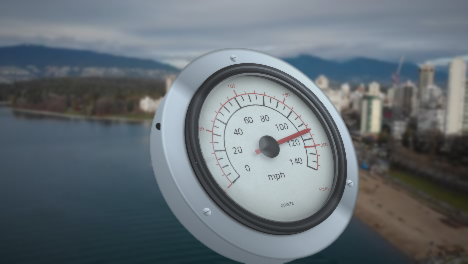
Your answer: {"value": 115, "unit": "mph"}
